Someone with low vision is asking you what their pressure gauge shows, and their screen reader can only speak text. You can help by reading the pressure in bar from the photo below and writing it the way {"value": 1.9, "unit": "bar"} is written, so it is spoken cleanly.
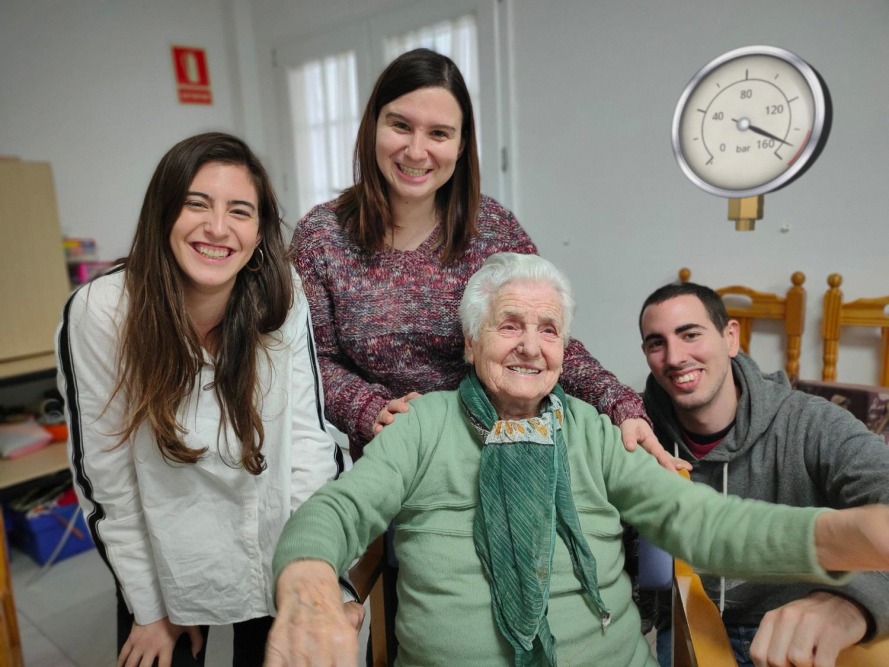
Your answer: {"value": 150, "unit": "bar"}
